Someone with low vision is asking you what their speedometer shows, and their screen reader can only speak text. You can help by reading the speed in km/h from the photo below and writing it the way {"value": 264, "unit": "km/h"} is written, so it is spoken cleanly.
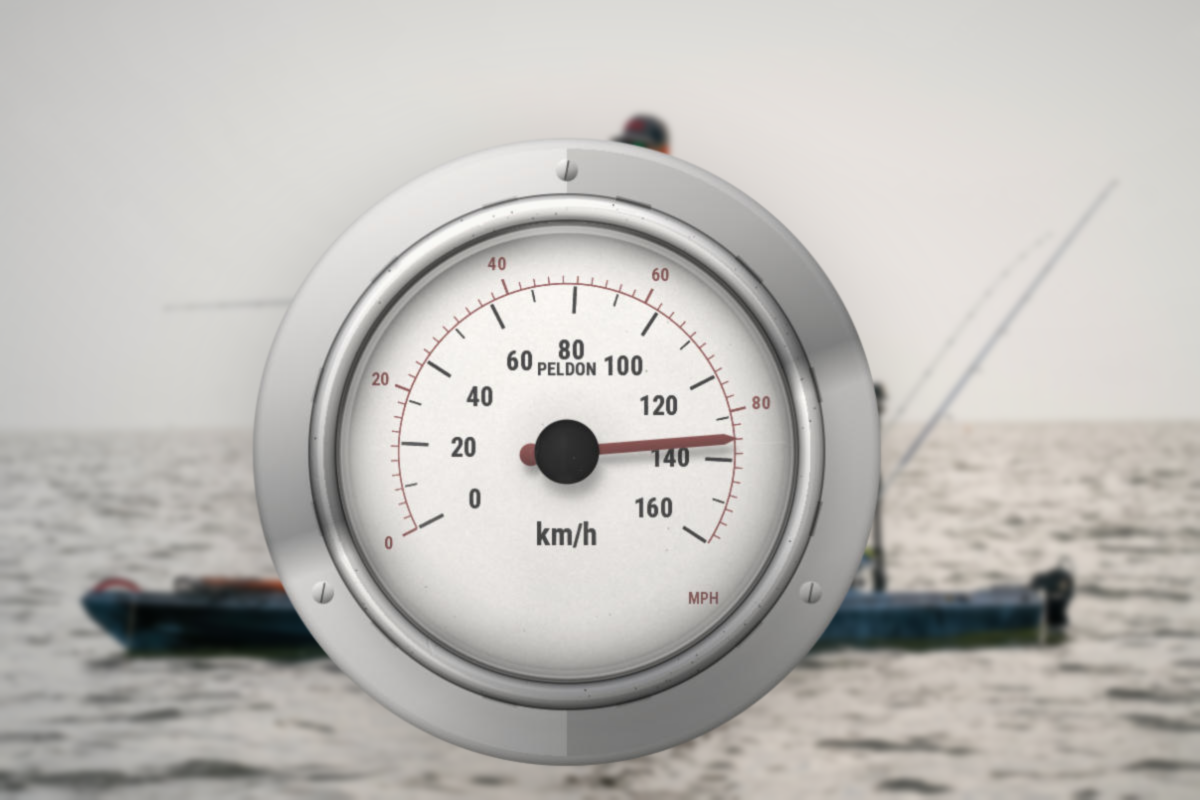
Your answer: {"value": 135, "unit": "km/h"}
